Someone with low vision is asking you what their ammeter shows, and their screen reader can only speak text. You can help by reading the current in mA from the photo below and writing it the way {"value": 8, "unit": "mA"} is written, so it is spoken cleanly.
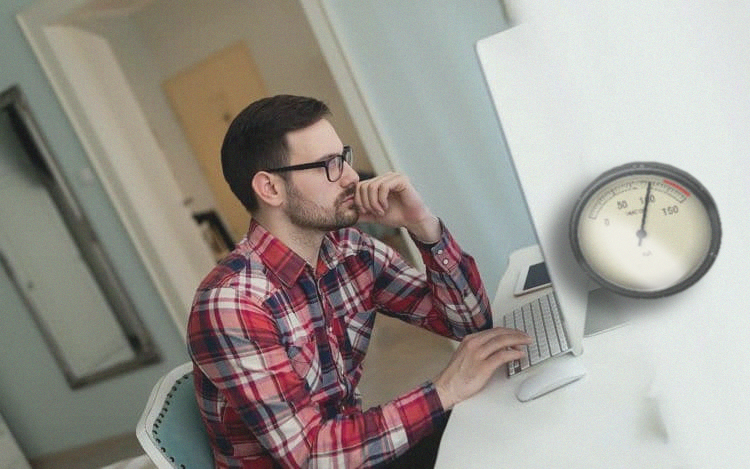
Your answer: {"value": 100, "unit": "mA"}
